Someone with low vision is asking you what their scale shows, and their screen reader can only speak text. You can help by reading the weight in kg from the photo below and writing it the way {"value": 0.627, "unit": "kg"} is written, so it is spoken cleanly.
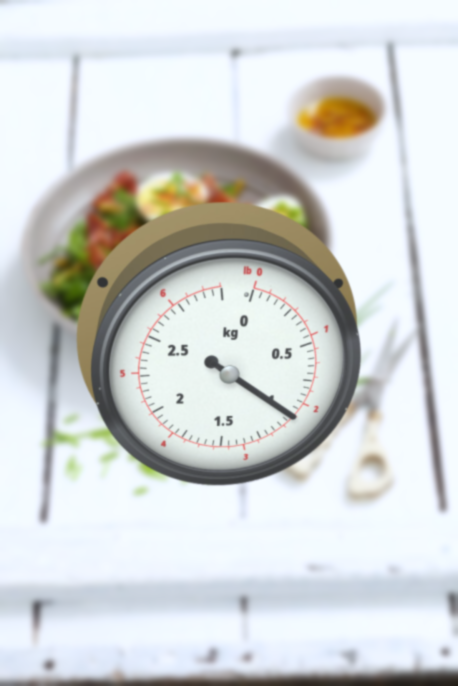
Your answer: {"value": 1, "unit": "kg"}
